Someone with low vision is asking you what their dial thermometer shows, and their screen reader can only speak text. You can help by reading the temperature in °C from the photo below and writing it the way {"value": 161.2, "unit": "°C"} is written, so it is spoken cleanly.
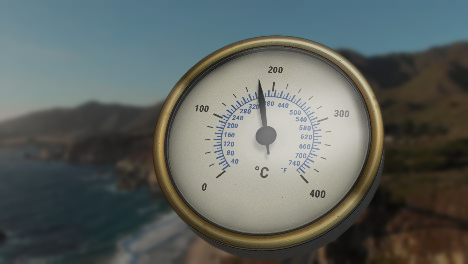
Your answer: {"value": 180, "unit": "°C"}
